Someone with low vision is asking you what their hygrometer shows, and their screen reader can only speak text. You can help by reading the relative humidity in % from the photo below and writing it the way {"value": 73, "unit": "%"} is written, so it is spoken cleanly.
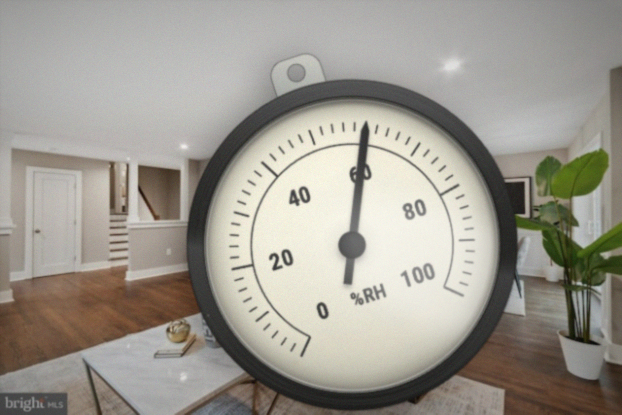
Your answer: {"value": 60, "unit": "%"}
